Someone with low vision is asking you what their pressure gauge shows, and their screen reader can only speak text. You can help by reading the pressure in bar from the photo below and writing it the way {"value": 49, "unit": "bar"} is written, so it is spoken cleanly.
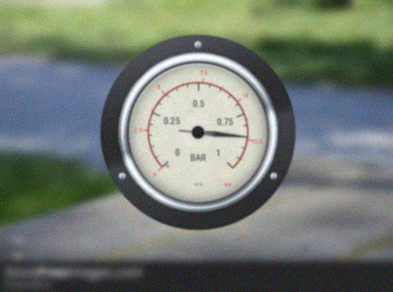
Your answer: {"value": 0.85, "unit": "bar"}
